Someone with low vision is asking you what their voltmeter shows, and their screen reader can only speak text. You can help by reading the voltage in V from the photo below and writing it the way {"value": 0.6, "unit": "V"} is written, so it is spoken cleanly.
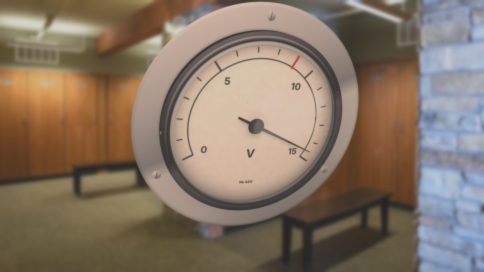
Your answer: {"value": 14.5, "unit": "V"}
